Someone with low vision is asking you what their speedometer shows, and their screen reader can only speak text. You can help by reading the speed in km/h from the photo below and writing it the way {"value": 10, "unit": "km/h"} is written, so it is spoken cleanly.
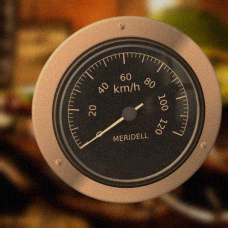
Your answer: {"value": 0, "unit": "km/h"}
